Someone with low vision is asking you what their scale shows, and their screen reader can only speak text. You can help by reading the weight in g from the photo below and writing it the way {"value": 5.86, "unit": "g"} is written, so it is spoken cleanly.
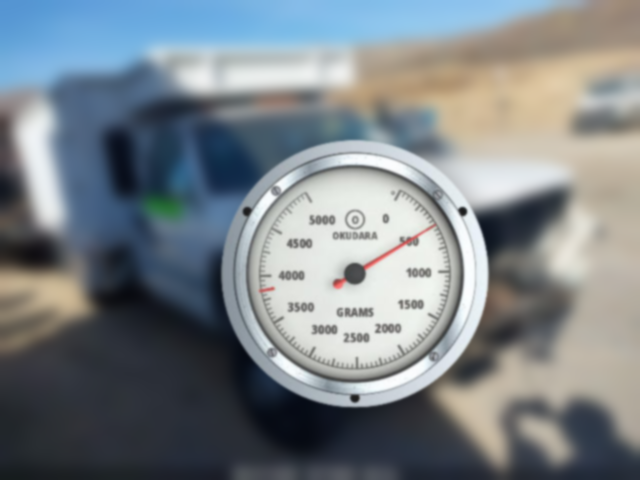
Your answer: {"value": 500, "unit": "g"}
